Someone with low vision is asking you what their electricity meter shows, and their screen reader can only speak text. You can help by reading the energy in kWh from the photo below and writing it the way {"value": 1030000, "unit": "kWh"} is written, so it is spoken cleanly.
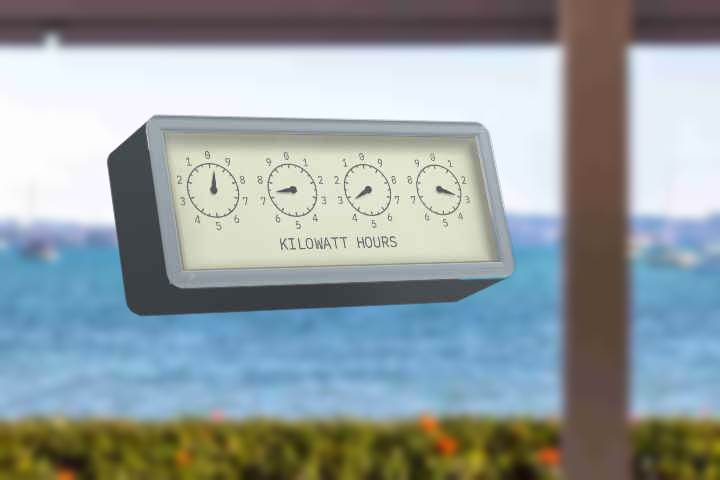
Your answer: {"value": 9733, "unit": "kWh"}
